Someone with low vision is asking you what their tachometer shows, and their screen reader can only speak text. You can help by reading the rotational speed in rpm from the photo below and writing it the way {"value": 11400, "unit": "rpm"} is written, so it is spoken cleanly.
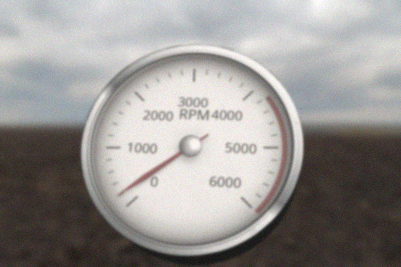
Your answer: {"value": 200, "unit": "rpm"}
